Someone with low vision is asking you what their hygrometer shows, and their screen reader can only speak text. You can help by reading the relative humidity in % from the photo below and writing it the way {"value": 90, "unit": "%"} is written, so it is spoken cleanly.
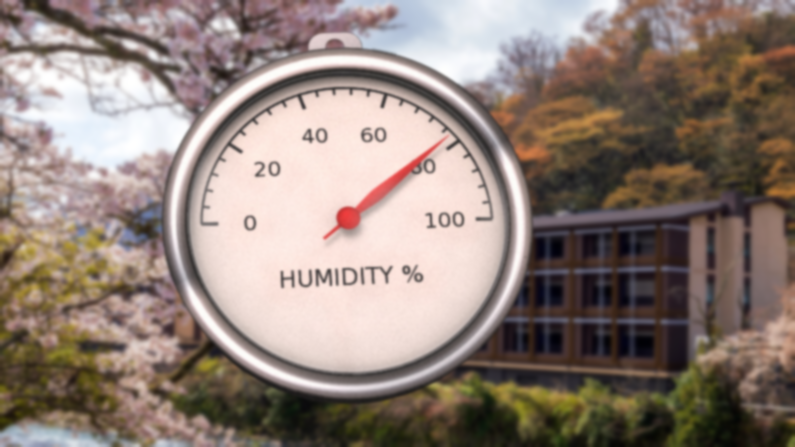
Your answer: {"value": 78, "unit": "%"}
